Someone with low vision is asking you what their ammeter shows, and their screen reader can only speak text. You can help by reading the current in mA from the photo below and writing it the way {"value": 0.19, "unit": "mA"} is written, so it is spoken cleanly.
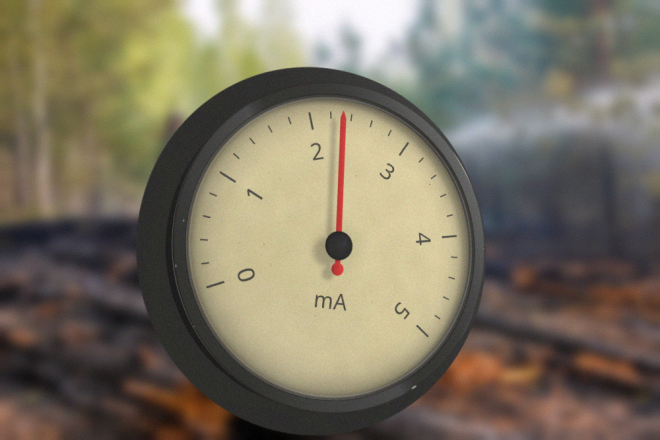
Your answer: {"value": 2.3, "unit": "mA"}
